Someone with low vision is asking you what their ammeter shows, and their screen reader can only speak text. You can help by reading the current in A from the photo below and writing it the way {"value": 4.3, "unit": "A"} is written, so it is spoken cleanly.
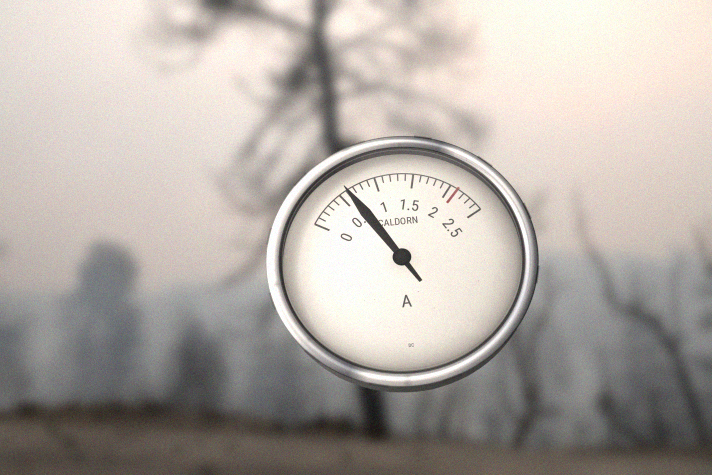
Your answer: {"value": 0.6, "unit": "A"}
